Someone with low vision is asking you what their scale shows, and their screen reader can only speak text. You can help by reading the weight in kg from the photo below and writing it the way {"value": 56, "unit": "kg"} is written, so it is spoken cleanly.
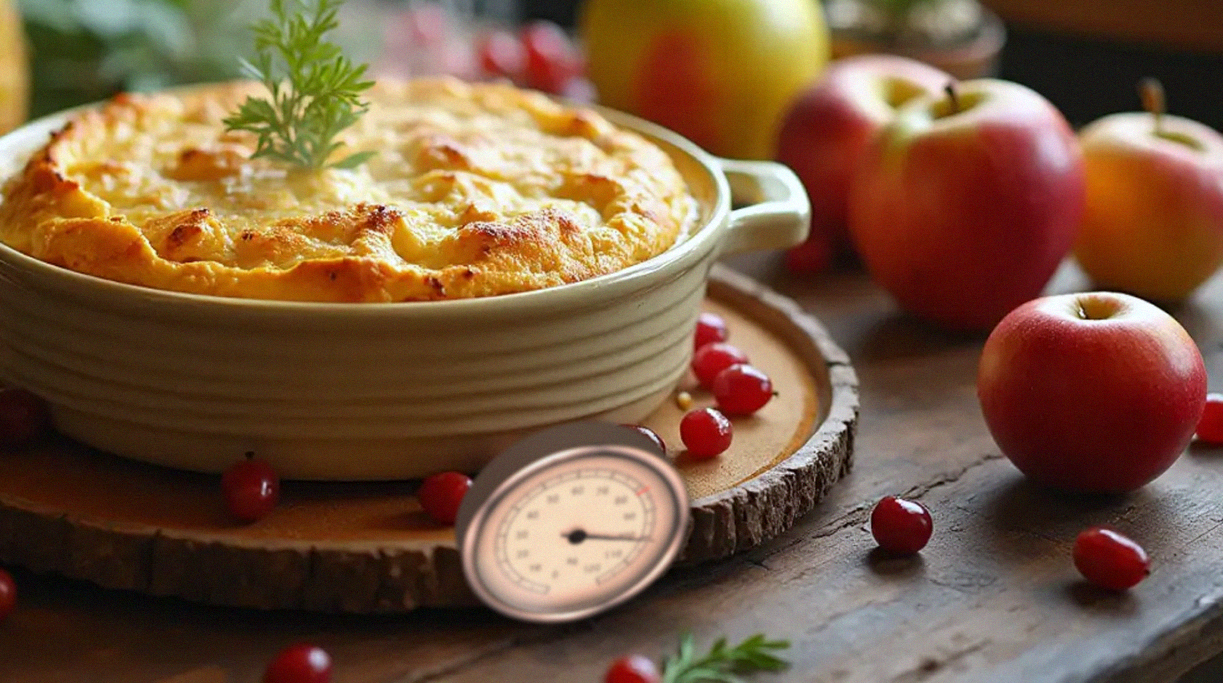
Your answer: {"value": 100, "unit": "kg"}
